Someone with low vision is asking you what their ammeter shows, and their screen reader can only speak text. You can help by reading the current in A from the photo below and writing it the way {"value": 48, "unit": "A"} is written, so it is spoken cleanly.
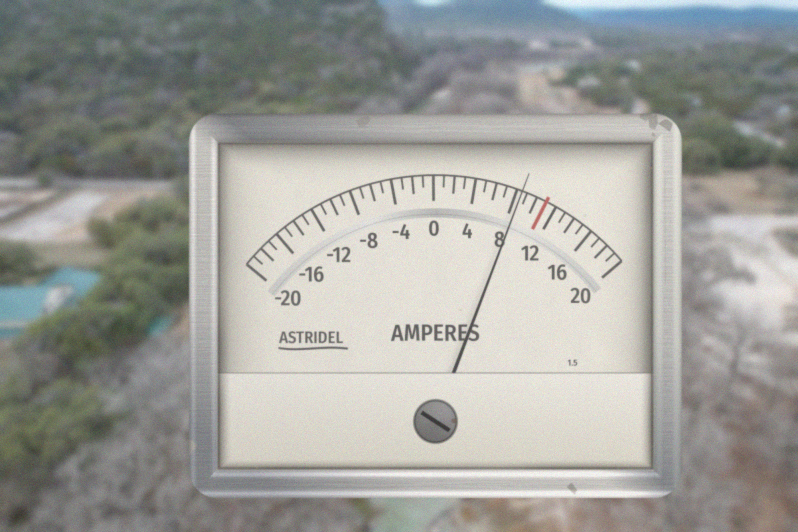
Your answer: {"value": 8.5, "unit": "A"}
